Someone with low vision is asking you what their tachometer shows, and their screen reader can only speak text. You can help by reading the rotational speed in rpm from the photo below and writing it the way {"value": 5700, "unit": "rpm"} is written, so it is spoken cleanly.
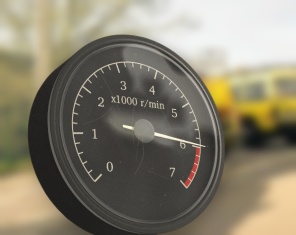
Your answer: {"value": 6000, "unit": "rpm"}
